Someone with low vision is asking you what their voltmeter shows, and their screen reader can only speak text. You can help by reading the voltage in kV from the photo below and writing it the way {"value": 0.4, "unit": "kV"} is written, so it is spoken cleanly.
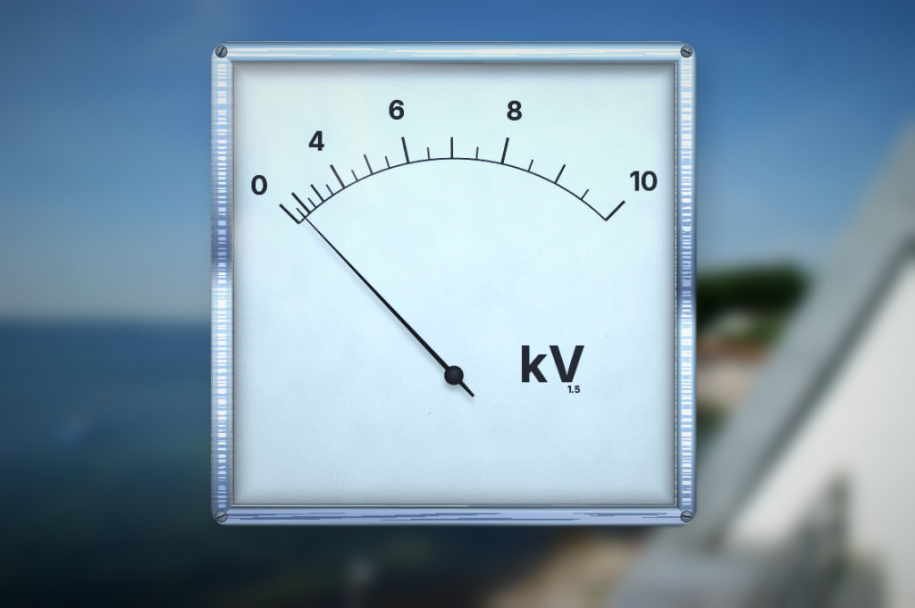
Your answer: {"value": 1.5, "unit": "kV"}
